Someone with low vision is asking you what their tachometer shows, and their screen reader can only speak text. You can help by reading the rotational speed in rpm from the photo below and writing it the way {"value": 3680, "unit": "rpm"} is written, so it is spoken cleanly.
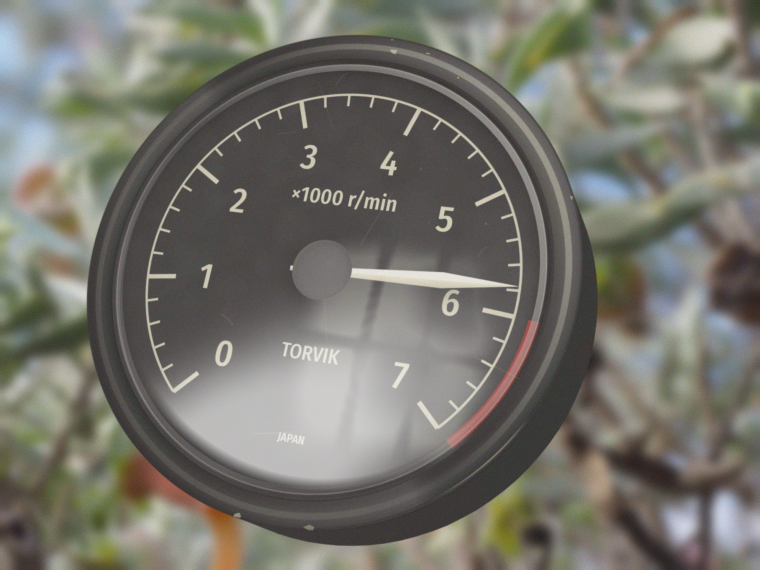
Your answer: {"value": 5800, "unit": "rpm"}
